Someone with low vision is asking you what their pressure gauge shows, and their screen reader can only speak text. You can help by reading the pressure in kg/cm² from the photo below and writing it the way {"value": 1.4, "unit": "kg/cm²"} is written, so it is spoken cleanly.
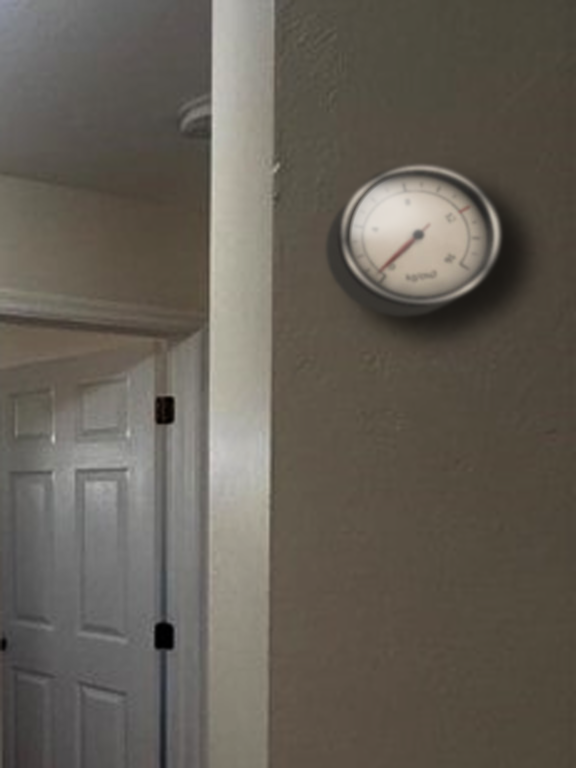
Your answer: {"value": 0.5, "unit": "kg/cm²"}
